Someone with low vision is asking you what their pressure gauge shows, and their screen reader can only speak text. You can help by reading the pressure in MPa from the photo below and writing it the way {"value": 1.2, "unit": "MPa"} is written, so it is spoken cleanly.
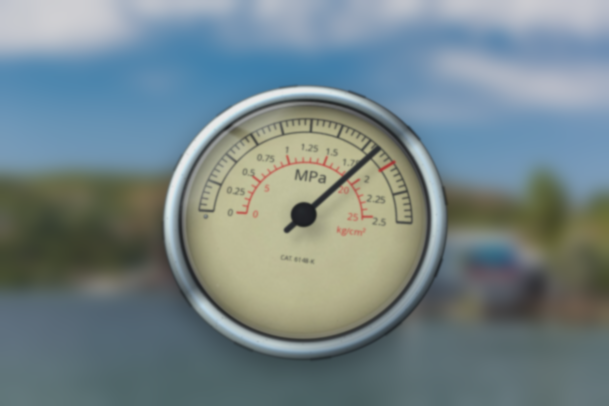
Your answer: {"value": 1.85, "unit": "MPa"}
